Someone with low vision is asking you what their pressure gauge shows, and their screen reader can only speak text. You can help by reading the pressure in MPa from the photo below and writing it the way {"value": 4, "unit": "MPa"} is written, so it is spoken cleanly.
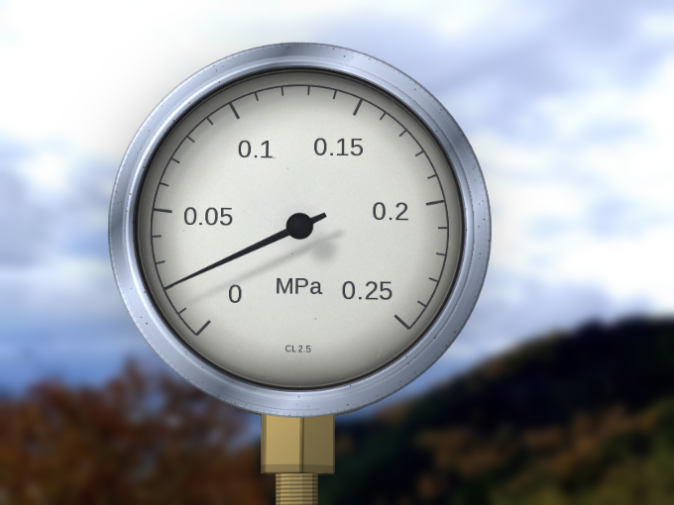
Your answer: {"value": 0.02, "unit": "MPa"}
